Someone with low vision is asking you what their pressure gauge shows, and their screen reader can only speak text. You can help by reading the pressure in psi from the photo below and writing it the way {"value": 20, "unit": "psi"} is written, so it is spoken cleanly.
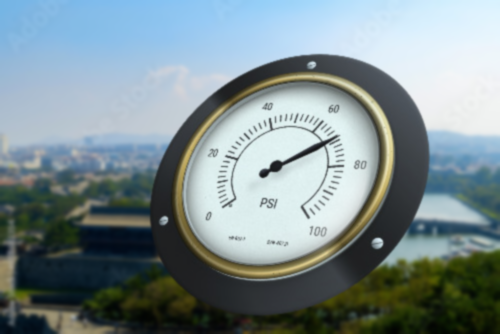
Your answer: {"value": 70, "unit": "psi"}
